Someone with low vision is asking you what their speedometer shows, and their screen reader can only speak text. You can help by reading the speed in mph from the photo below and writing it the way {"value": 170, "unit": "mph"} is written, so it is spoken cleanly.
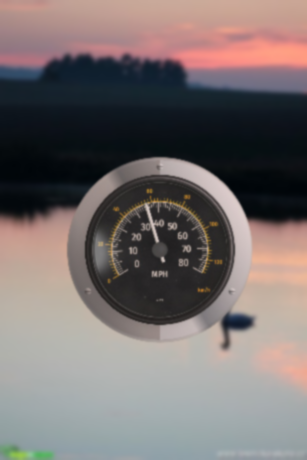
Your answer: {"value": 35, "unit": "mph"}
